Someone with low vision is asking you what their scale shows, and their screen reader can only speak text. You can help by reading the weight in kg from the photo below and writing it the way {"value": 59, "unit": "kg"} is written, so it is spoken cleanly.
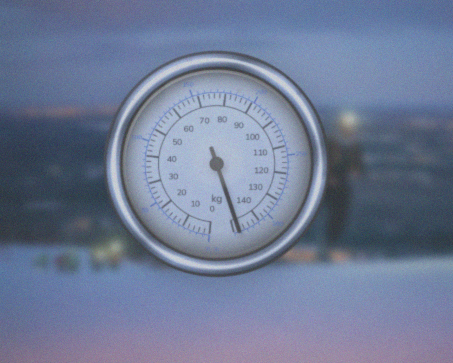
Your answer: {"value": 148, "unit": "kg"}
